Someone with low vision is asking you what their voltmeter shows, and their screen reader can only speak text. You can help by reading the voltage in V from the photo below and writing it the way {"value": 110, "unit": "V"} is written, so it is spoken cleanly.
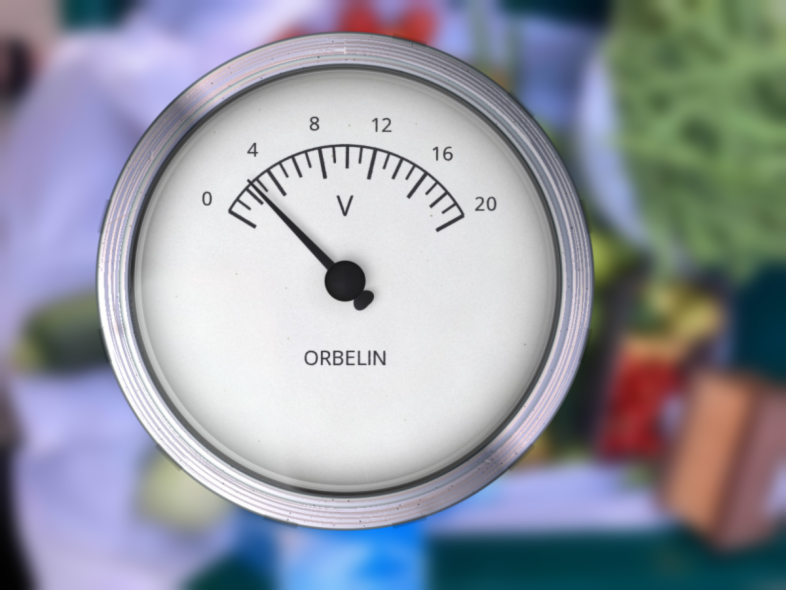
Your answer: {"value": 2.5, "unit": "V"}
